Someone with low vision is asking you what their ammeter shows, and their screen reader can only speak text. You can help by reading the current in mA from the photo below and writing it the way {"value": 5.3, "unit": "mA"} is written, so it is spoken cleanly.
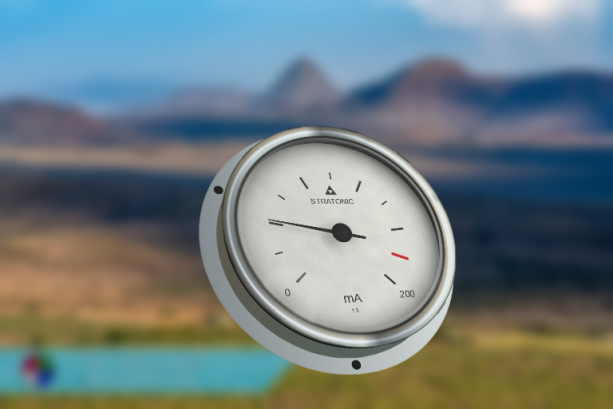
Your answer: {"value": 40, "unit": "mA"}
